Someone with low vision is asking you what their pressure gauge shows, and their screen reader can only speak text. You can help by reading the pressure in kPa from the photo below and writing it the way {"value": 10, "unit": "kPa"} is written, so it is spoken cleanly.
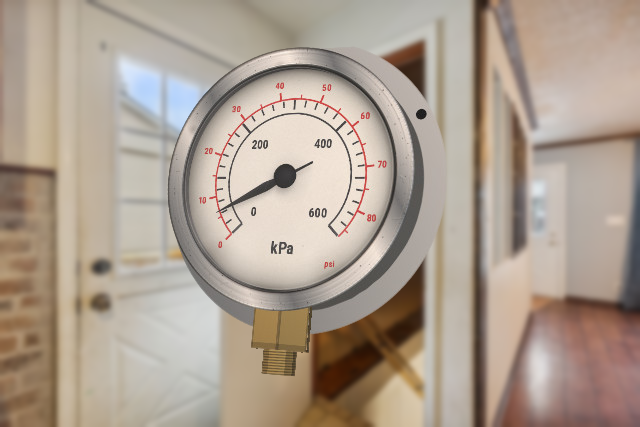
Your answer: {"value": 40, "unit": "kPa"}
